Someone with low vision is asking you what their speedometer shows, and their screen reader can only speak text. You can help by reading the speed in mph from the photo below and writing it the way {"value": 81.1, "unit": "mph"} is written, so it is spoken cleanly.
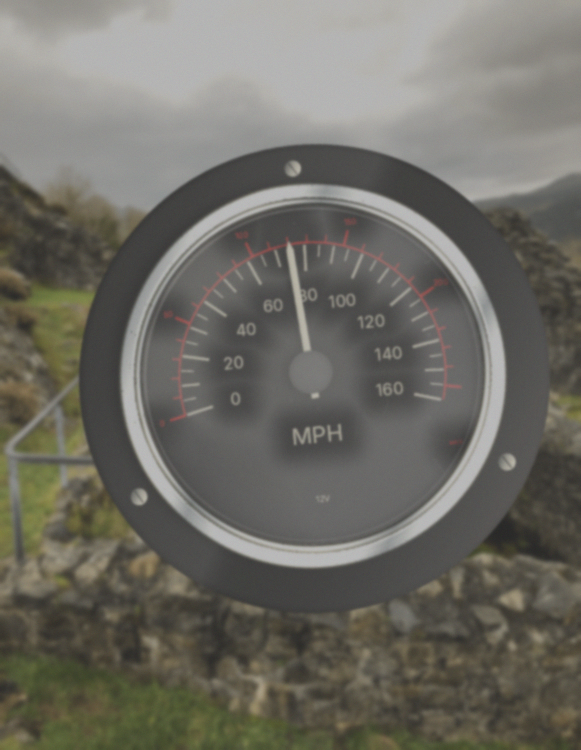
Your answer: {"value": 75, "unit": "mph"}
